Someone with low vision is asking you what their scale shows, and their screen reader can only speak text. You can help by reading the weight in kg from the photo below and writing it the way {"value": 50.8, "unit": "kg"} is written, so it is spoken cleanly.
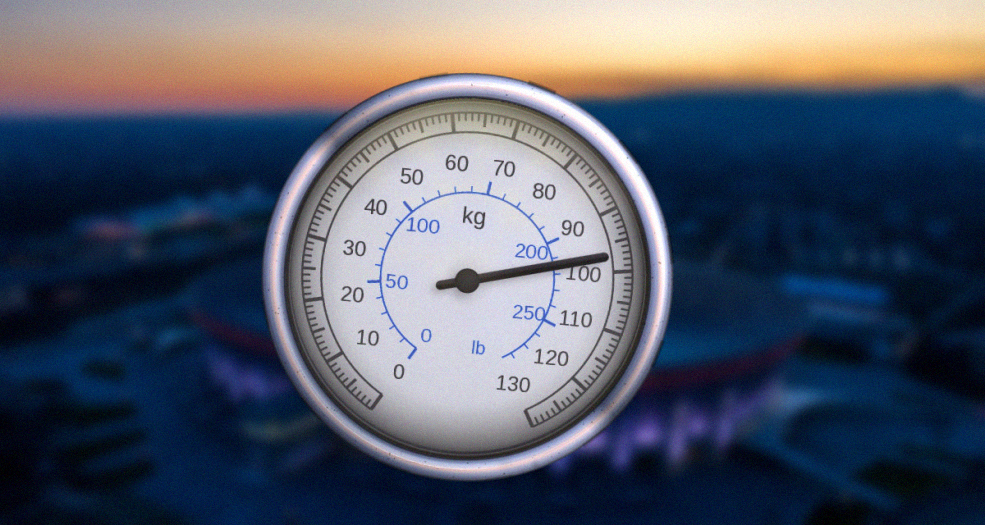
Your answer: {"value": 97, "unit": "kg"}
